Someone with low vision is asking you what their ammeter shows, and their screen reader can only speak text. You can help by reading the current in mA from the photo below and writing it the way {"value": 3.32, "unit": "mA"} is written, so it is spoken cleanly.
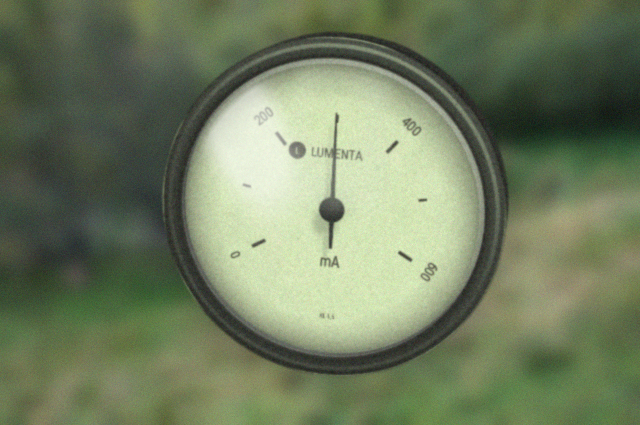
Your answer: {"value": 300, "unit": "mA"}
